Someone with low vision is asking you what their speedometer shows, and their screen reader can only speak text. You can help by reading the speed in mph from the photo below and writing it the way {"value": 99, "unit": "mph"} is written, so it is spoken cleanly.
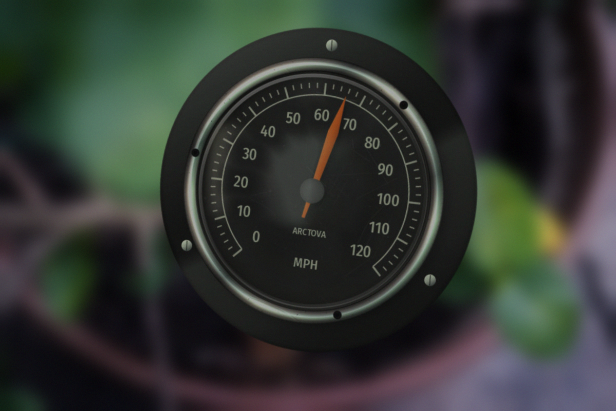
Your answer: {"value": 66, "unit": "mph"}
